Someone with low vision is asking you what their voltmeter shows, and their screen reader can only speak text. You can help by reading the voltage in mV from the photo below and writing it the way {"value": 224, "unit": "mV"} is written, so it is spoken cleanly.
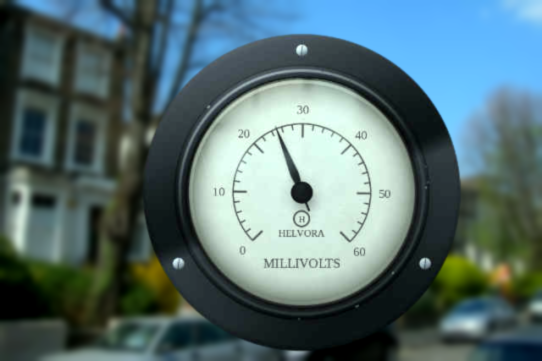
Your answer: {"value": 25, "unit": "mV"}
